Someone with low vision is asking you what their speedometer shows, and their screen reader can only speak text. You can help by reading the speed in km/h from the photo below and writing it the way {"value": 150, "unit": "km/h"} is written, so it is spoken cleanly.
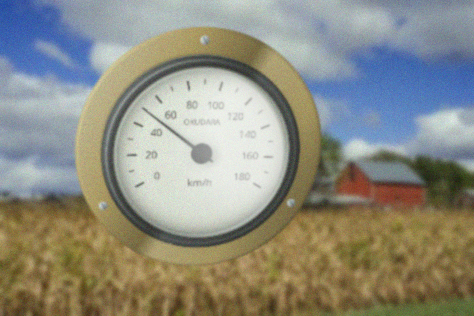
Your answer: {"value": 50, "unit": "km/h"}
